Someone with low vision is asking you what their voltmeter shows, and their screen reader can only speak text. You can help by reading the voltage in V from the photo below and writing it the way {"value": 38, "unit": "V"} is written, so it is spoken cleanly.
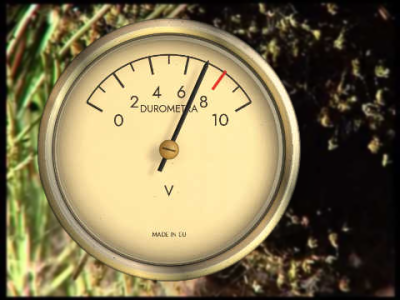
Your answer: {"value": 7, "unit": "V"}
